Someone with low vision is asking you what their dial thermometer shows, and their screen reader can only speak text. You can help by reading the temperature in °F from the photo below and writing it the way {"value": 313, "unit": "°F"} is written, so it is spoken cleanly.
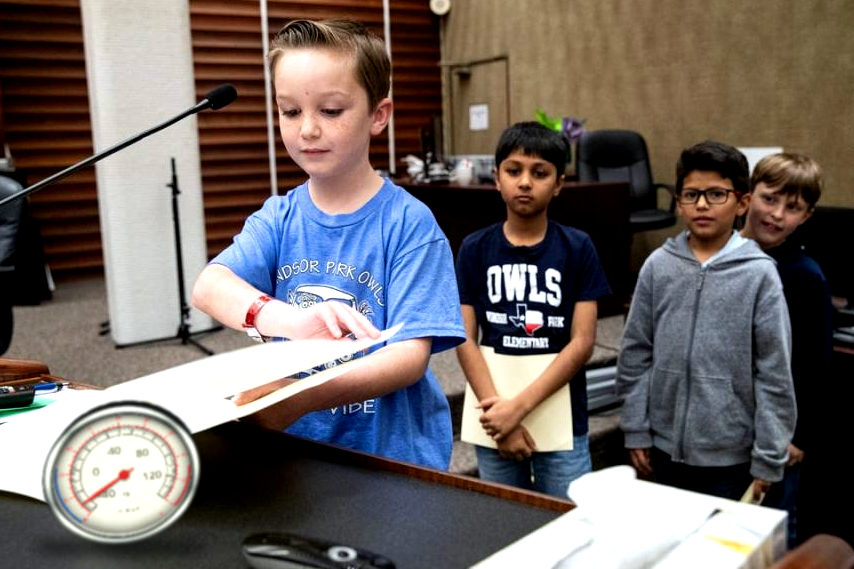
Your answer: {"value": -30, "unit": "°F"}
